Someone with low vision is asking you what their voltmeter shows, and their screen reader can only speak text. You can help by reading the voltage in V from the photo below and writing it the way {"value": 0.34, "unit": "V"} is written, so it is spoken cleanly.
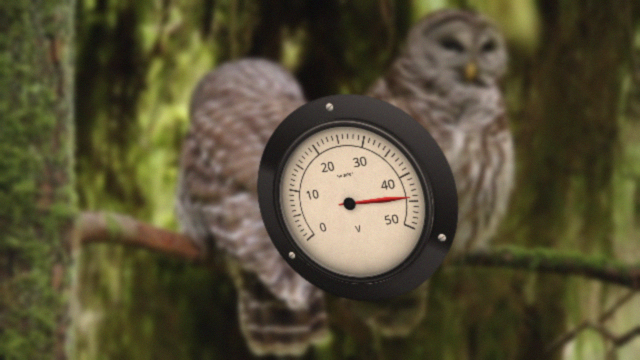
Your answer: {"value": 44, "unit": "V"}
